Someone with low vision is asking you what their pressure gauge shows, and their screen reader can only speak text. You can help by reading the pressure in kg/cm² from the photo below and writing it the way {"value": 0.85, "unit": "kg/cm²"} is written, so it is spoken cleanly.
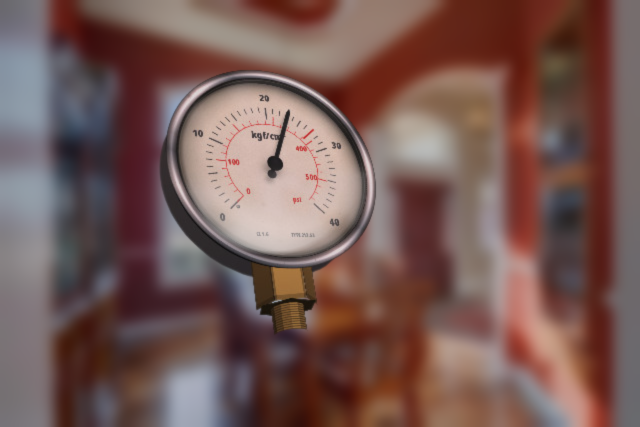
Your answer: {"value": 23, "unit": "kg/cm²"}
